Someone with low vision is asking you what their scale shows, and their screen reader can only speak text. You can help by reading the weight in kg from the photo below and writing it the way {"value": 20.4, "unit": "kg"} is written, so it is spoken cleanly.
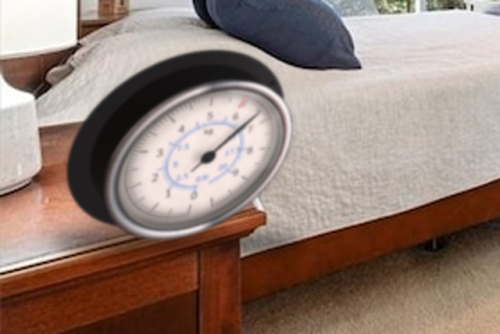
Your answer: {"value": 6.5, "unit": "kg"}
